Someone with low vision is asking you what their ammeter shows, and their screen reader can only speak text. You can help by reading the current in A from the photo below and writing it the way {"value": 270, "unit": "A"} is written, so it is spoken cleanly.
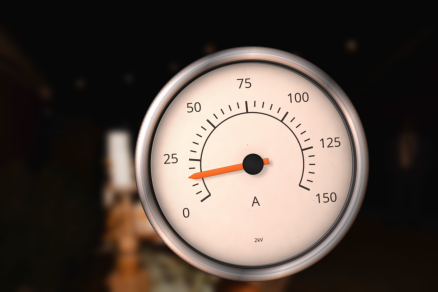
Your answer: {"value": 15, "unit": "A"}
